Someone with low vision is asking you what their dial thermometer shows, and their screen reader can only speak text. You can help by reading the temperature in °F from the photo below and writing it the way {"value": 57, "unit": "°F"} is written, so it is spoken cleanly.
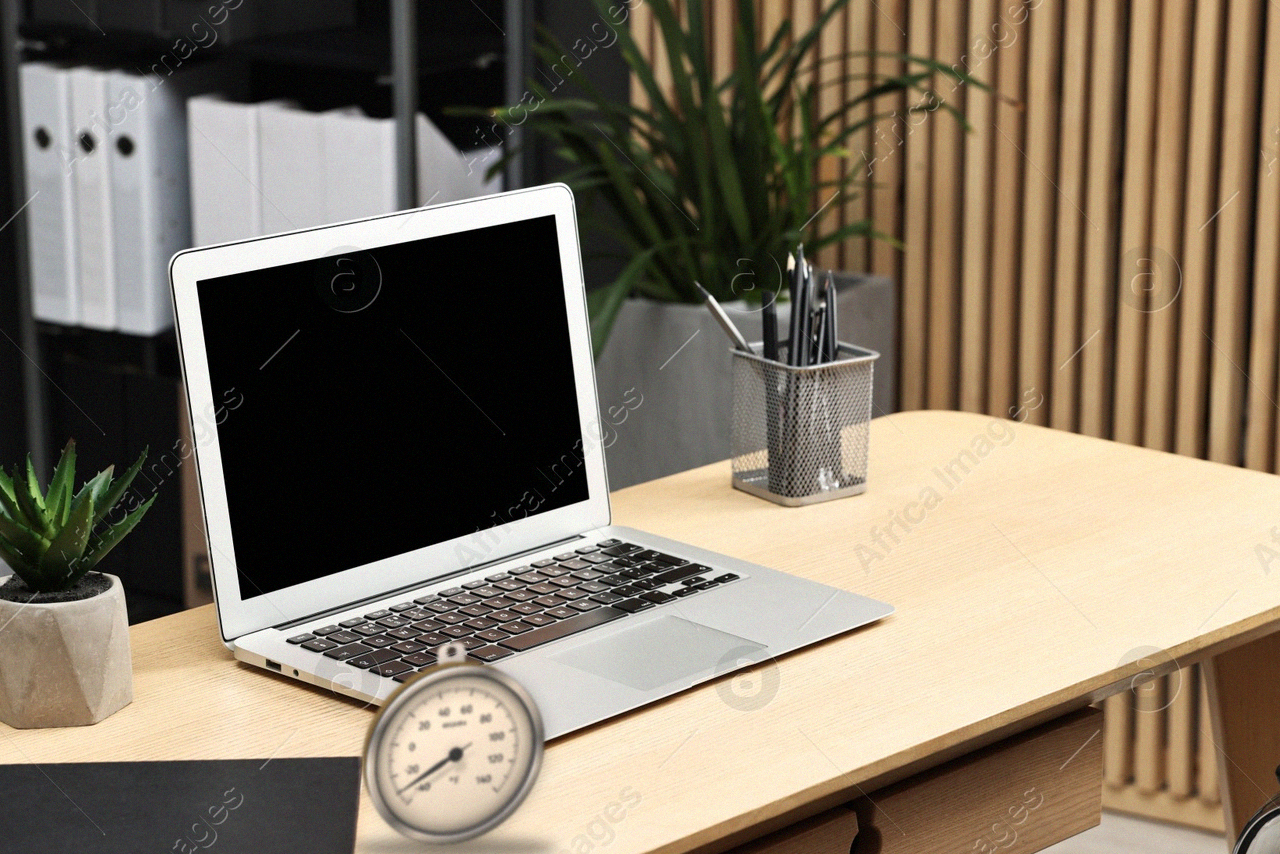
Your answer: {"value": -30, "unit": "°F"}
